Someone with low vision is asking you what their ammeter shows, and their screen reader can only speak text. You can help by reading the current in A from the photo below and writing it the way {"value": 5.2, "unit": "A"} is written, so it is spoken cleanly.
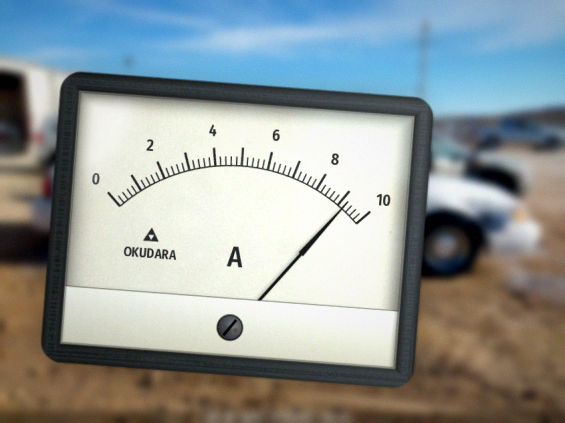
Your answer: {"value": 9.2, "unit": "A"}
